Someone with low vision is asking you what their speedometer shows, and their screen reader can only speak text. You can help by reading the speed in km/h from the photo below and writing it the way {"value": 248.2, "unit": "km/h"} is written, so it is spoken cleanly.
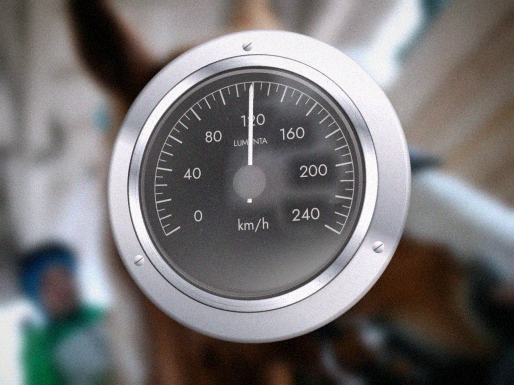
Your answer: {"value": 120, "unit": "km/h"}
